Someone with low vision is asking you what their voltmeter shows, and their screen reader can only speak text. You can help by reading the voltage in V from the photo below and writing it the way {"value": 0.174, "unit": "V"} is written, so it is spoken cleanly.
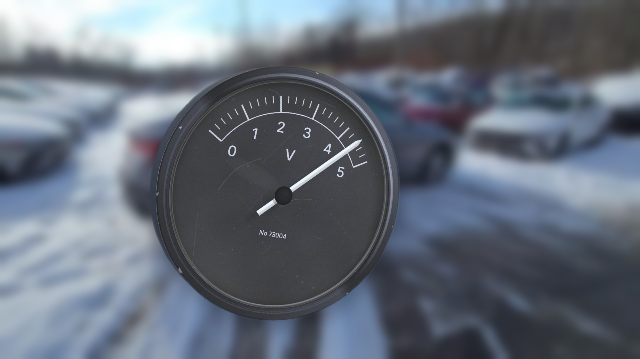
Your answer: {"value": 4.4, "unit": "V"}
